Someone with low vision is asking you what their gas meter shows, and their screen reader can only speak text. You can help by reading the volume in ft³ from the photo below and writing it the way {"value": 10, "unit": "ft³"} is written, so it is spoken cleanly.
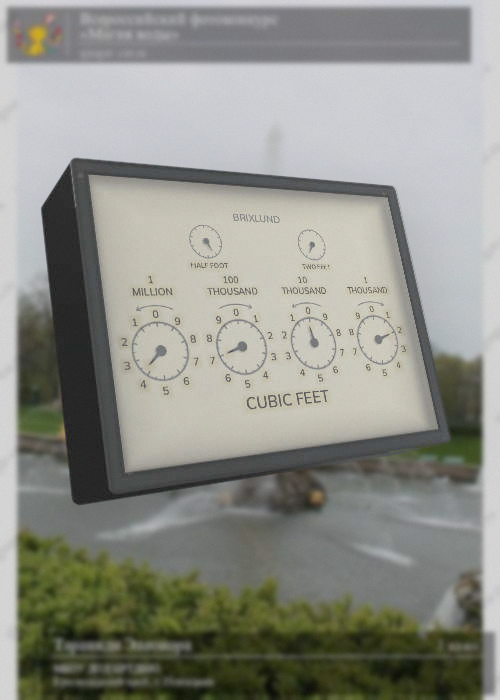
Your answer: {"value": 370200, "unit": "ft³"}
